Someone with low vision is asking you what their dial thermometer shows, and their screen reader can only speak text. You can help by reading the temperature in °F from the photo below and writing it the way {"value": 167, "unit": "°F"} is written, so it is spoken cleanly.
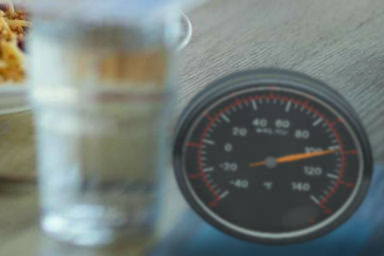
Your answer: {"value": 100, "unit": "°F"}
